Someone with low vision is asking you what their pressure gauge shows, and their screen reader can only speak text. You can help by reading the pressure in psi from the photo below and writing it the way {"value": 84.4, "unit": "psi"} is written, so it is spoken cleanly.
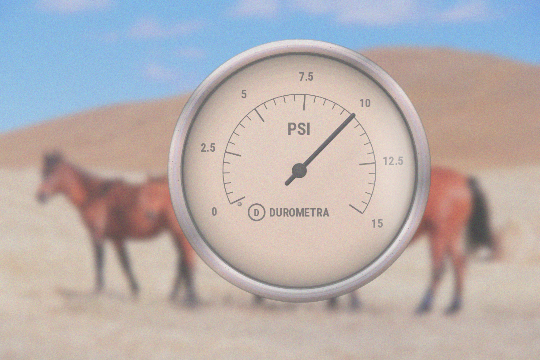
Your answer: {"value": 10, "unit": "psi"}
